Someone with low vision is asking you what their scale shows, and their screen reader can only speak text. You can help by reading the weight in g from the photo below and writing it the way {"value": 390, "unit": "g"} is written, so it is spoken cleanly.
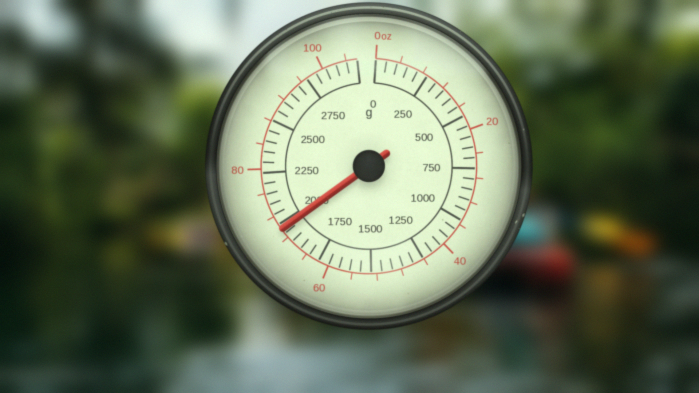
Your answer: {"value": 1975, "unit": "g"}
